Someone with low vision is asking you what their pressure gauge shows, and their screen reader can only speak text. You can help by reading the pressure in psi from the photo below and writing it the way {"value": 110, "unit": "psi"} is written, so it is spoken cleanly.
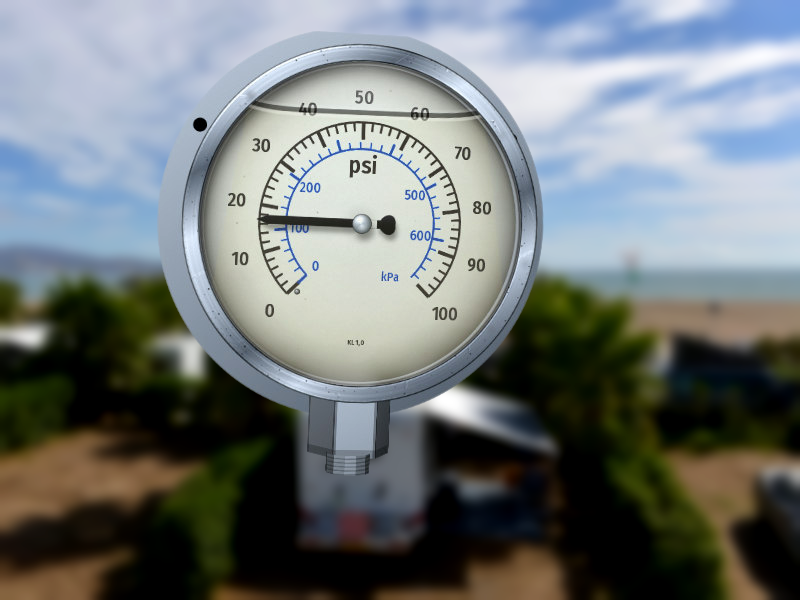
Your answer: {"value": 17, "unit": "psi"}
